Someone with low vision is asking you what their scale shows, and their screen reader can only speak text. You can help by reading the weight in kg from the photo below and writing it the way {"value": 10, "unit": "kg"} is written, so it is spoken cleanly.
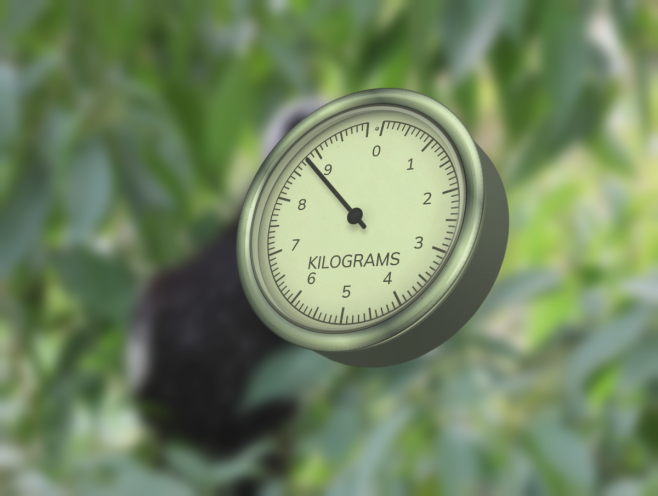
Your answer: {"value": 8.8, "unit": "kg"}
